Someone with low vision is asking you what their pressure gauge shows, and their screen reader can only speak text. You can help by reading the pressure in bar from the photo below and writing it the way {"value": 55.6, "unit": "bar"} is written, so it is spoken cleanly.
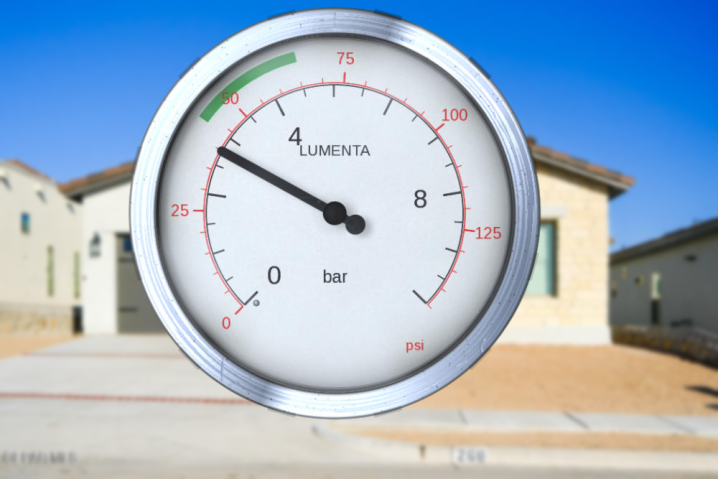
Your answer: {"value": 2.75, "unit": "bar"}
